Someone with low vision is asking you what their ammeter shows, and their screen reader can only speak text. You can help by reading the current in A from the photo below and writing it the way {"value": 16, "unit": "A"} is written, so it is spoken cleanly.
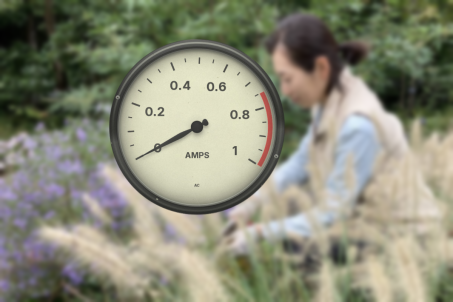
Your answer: {"value": 0, "unit": "A"}
